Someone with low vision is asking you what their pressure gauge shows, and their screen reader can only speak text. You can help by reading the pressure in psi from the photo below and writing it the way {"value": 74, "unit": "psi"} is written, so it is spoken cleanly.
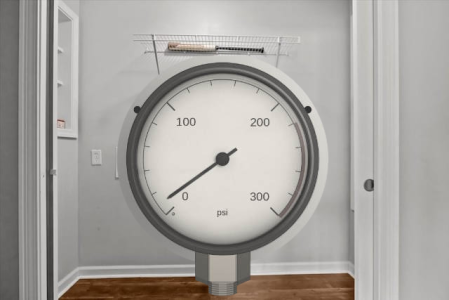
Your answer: {"value": 10, "unit": "psi"}
